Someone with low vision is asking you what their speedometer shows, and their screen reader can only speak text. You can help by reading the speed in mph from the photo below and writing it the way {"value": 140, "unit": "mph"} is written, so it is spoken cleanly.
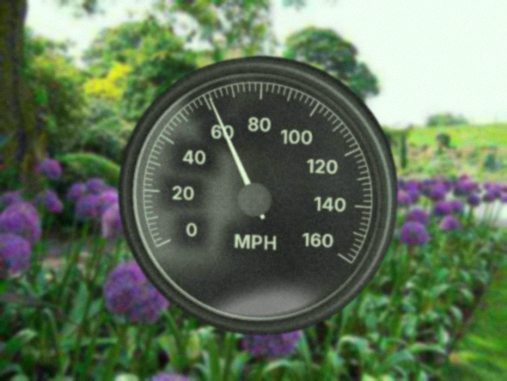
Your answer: {"value": 62, "unit": "mph"}
